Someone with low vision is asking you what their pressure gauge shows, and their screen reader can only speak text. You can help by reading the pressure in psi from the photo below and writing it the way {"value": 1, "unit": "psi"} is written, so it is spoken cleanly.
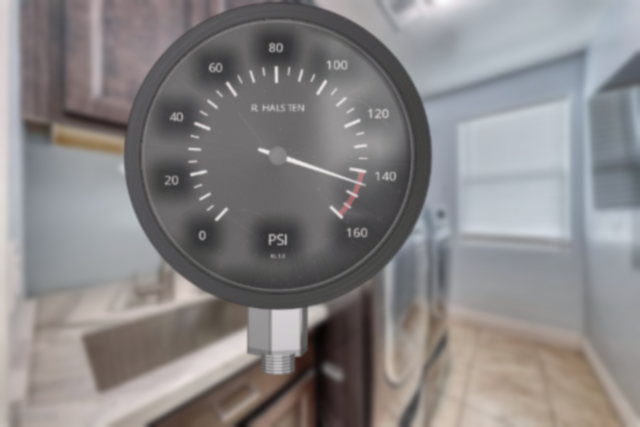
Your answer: {"value": 145, "unit": "psi"}
